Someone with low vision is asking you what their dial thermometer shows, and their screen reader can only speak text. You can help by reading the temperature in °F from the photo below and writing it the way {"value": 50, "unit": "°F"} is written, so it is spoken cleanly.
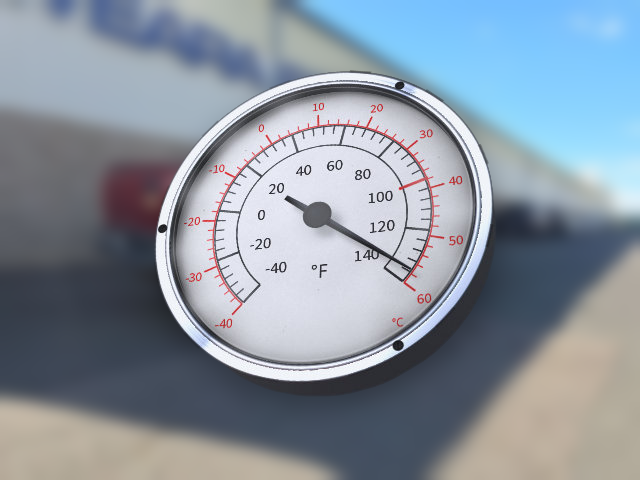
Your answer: {"value": 136, "unit": "°F"}
